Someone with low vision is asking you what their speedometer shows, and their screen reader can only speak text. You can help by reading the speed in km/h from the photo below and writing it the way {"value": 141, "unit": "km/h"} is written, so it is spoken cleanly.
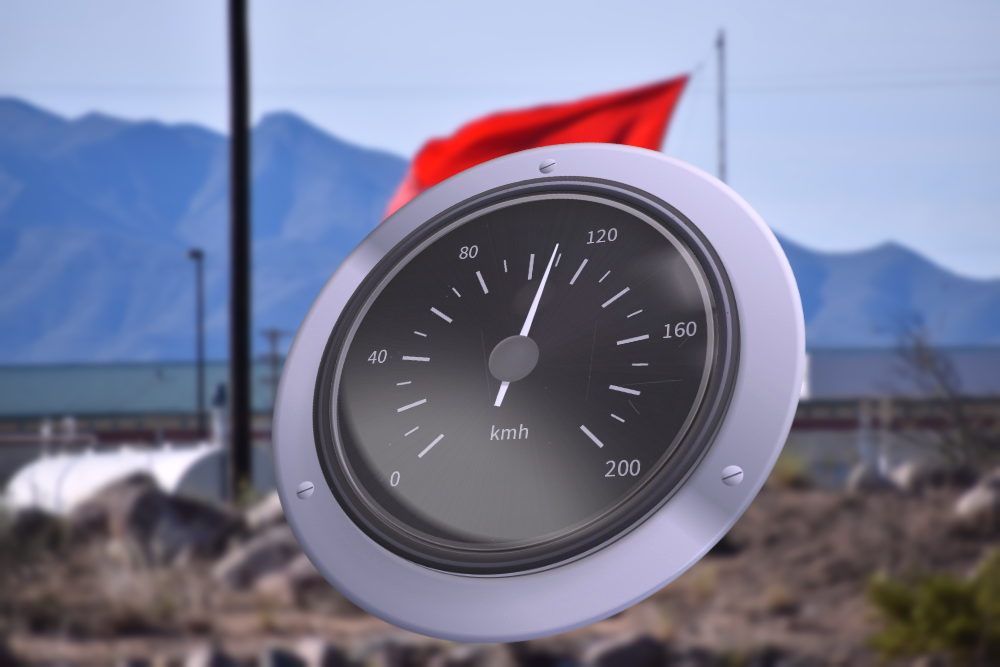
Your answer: {"value": 110, "unit": "km/h"}
